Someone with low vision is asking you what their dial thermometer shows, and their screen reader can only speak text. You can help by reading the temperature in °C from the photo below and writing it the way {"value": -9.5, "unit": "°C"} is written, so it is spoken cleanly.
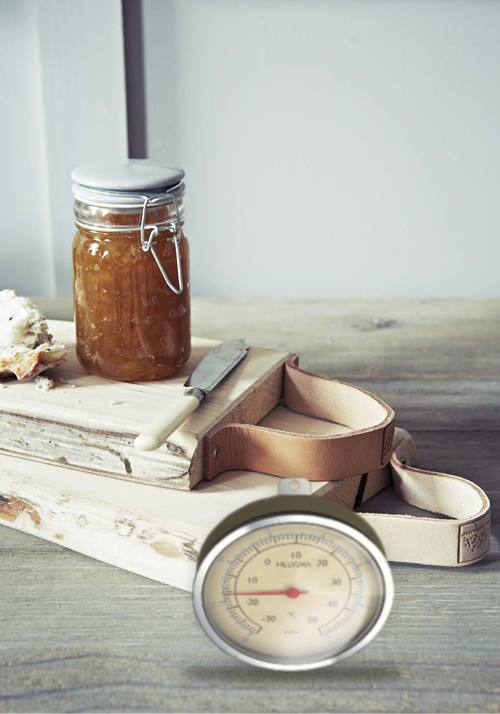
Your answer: {"value": -15, "unit": "°C"}
